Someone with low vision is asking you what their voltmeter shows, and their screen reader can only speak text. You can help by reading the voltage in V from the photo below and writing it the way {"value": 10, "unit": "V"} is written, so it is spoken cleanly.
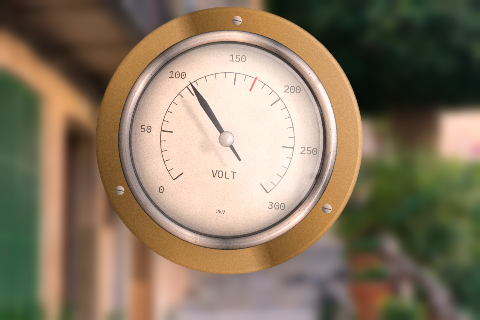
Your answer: {"value": 105, "unit": "V"}
